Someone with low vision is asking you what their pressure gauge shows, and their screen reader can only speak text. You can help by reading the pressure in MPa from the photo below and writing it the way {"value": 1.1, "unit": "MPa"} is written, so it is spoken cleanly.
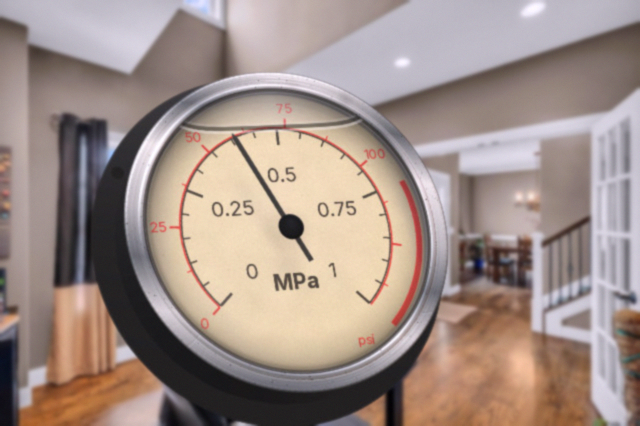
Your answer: {"value": 0.4, "unit": "MPa"}
